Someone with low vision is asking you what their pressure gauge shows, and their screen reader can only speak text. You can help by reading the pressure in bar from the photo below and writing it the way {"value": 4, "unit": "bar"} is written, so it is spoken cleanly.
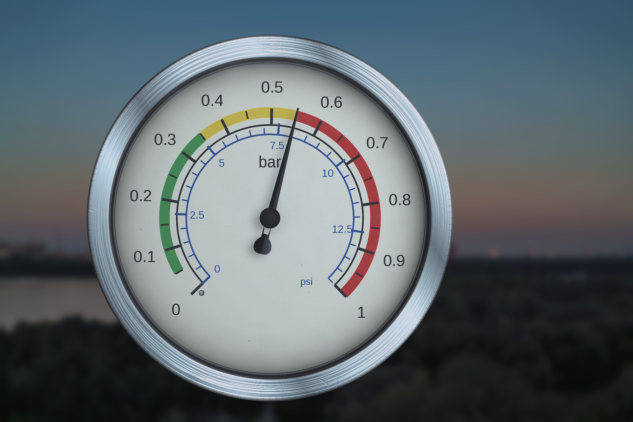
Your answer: {"value": 0.55, "unit": "bar"}
